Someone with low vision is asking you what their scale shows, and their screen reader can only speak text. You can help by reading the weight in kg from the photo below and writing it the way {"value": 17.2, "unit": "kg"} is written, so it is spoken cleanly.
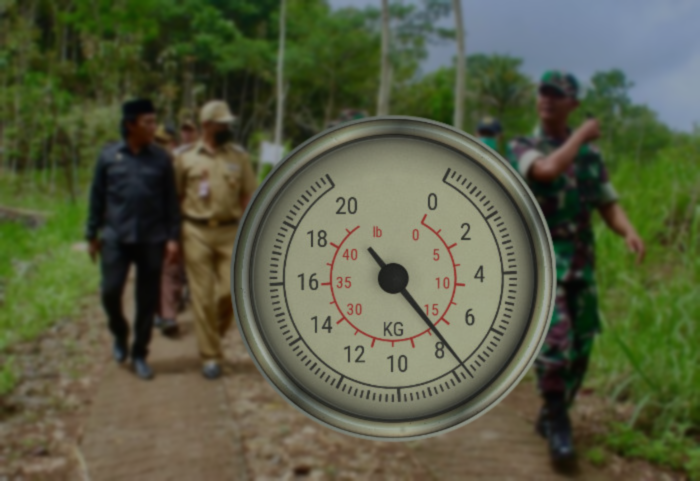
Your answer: {"value": 7.6, "unit": "kg"}
